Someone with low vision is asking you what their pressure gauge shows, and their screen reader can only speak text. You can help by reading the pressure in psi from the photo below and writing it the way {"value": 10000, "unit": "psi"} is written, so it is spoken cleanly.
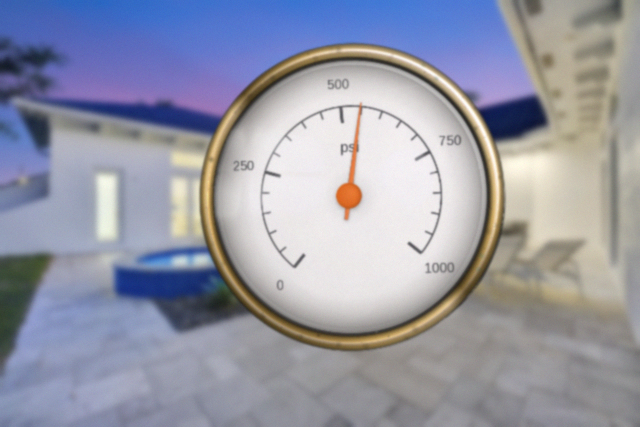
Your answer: {"value": 550, "unit": "psi"}
